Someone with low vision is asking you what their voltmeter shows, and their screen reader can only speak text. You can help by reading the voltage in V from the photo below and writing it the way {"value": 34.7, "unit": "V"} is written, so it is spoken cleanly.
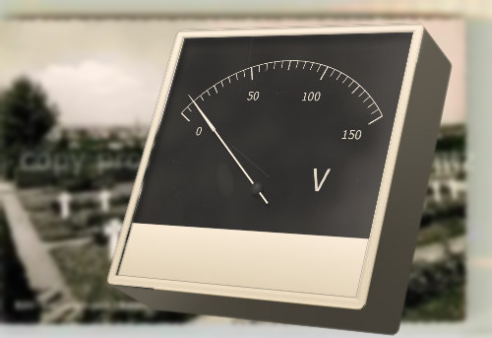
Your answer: {"value": 10, "unit": "V"}
